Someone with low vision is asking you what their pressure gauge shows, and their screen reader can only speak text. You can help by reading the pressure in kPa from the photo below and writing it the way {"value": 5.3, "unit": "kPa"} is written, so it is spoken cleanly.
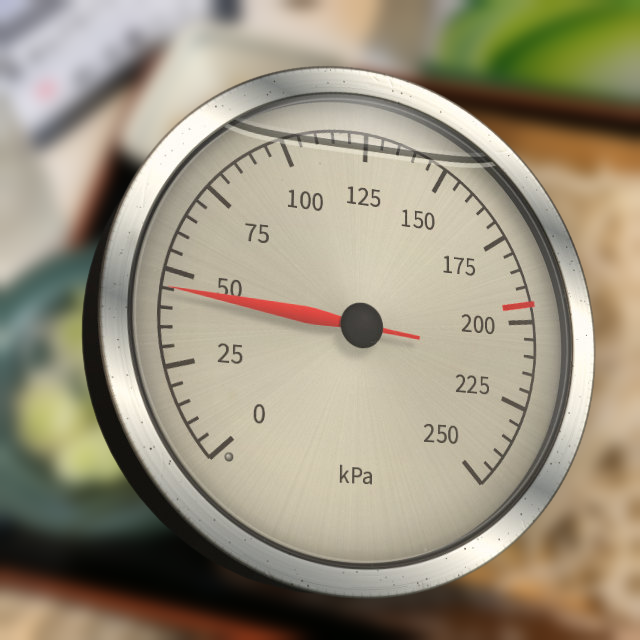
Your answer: {"value": 45, "unit": "kPa"}
